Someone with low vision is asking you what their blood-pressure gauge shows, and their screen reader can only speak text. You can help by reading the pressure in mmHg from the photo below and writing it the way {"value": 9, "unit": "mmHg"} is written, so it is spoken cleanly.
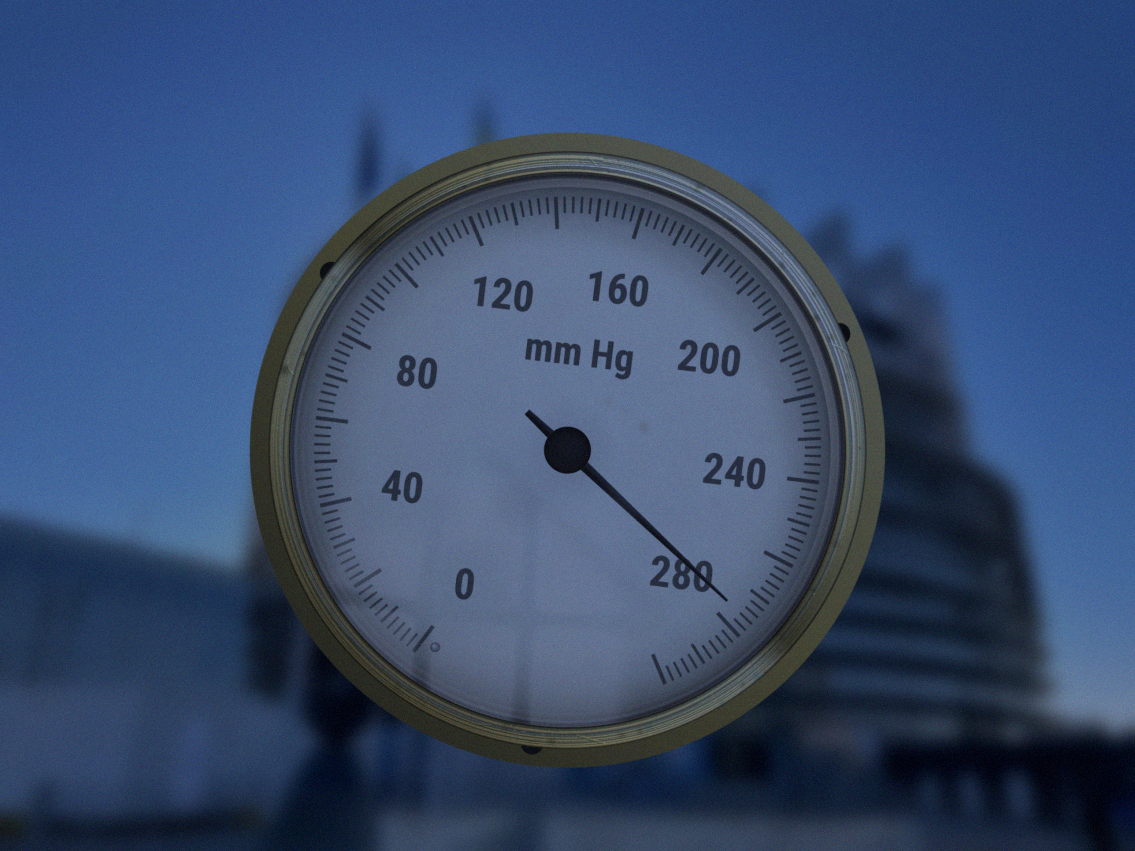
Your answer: {"value": 276, "unit": "mmHg"}
